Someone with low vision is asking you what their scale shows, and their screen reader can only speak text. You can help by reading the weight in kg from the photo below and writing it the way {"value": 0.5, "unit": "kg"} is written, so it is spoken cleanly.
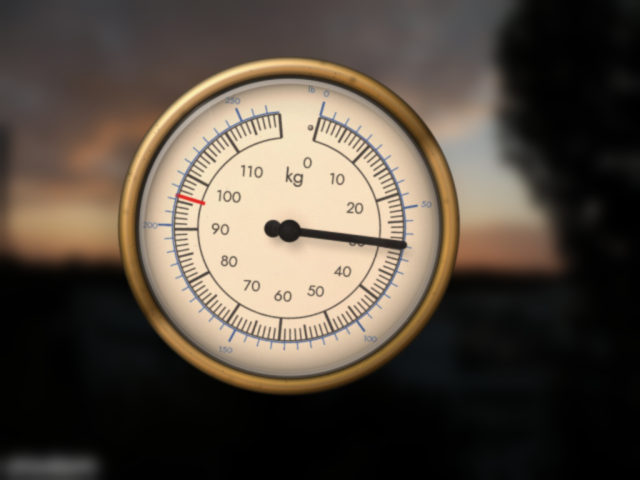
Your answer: {"value": 29, "unit": "kg"}
